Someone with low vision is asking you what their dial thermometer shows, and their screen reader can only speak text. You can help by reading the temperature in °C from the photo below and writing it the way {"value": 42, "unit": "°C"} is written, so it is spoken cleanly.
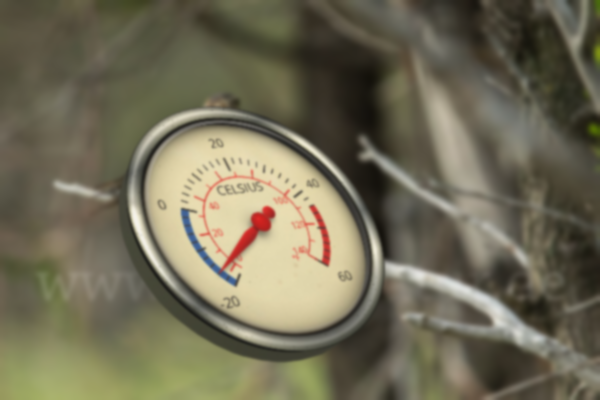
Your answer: {"value": -16, "unit": "°C"}
